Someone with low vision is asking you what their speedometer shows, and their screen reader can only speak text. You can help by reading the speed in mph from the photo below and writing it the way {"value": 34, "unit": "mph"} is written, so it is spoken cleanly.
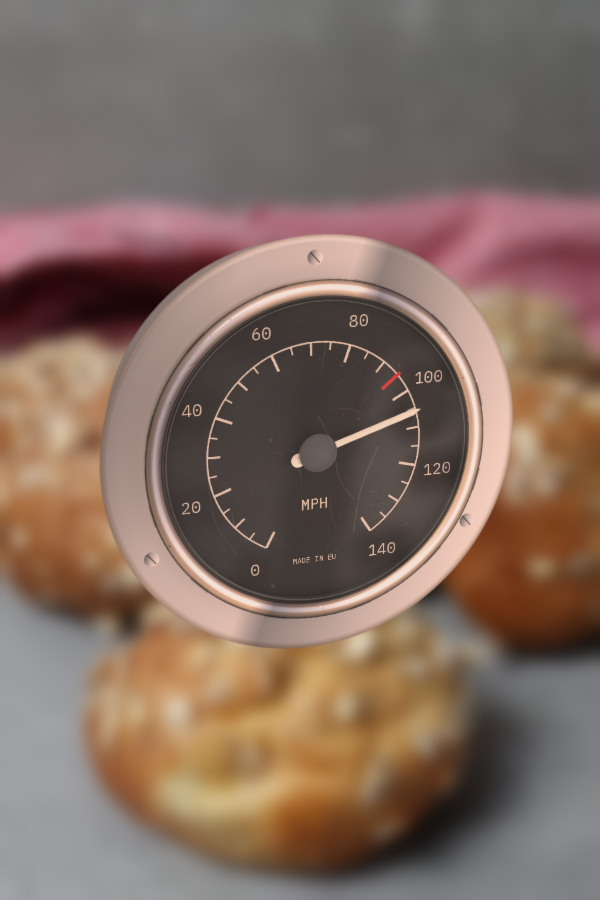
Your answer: {"value": 105, "unit": "mph"}
